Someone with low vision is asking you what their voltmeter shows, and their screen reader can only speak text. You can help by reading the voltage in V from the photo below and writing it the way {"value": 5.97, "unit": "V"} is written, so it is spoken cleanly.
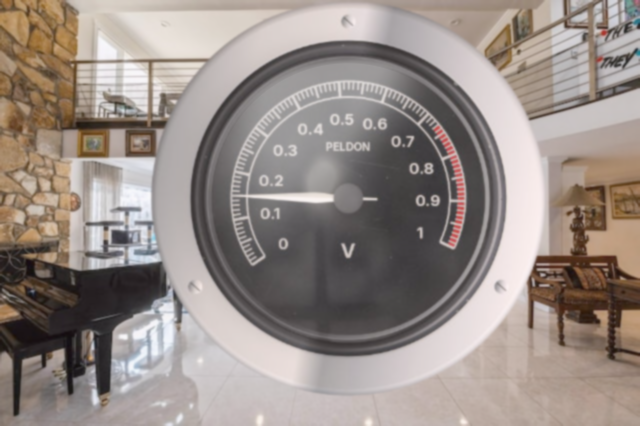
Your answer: {"value": 0.15, "unit": "V"}
